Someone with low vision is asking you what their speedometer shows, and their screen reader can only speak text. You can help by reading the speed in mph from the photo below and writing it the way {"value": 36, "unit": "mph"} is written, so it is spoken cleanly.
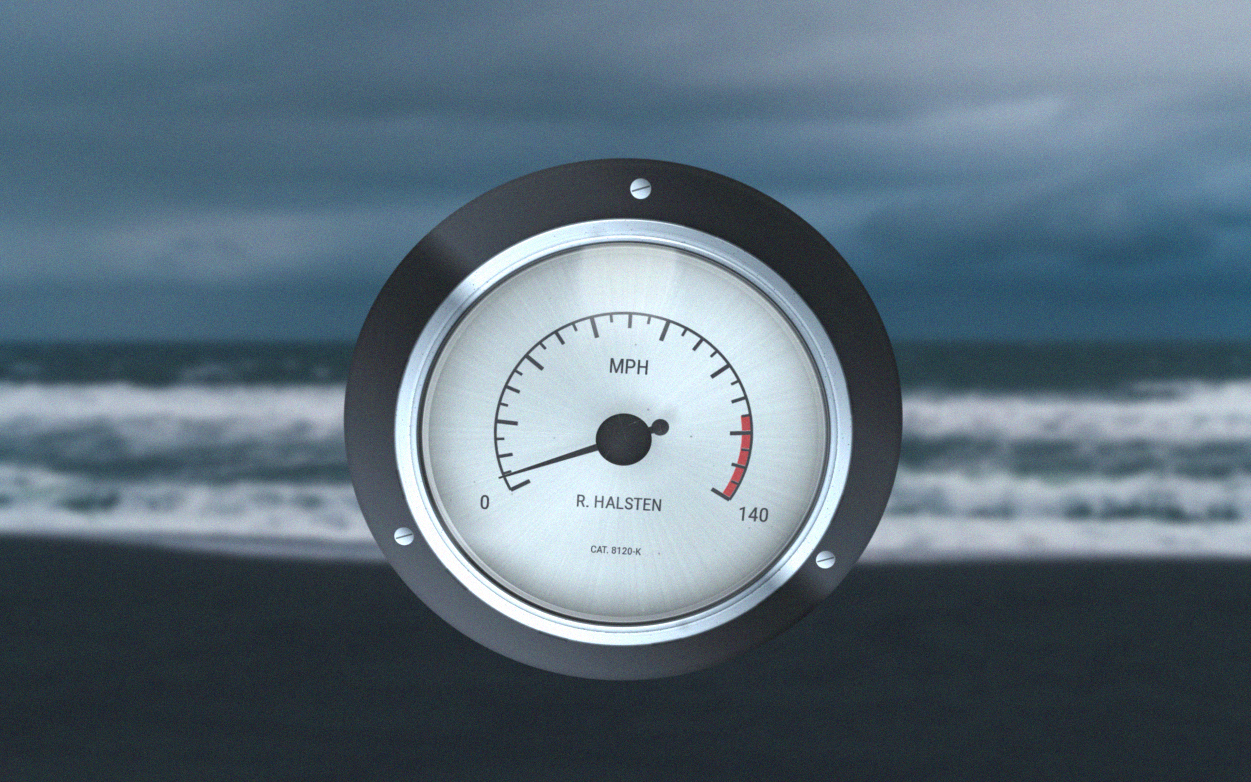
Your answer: {"value": 5, "unit": "mph"}
